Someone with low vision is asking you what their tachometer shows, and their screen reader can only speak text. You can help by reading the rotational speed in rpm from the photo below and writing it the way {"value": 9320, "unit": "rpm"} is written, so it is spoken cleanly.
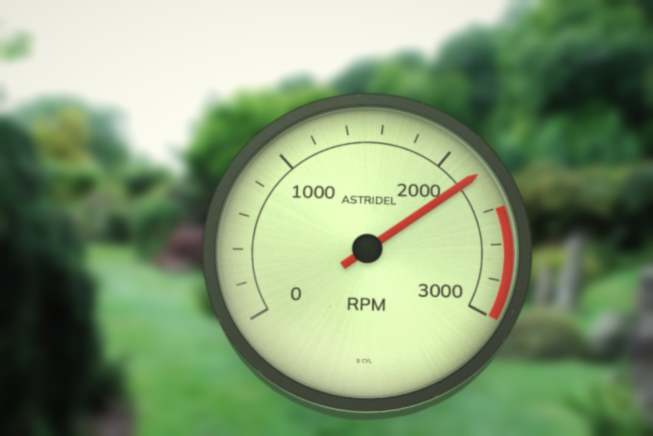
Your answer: {"value": 2200, "unit": "rpm"}
